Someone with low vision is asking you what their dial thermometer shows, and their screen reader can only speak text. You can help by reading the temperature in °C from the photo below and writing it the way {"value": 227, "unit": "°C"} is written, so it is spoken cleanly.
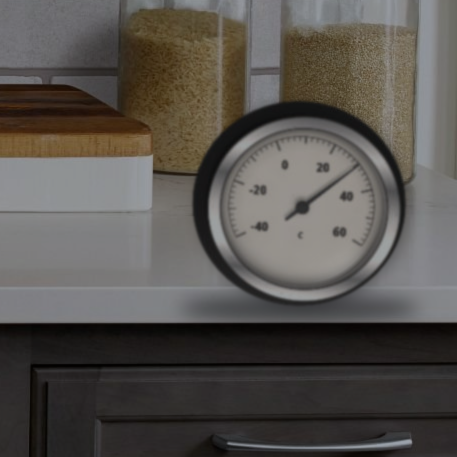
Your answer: {"value": 30, "unit": "°C"}
